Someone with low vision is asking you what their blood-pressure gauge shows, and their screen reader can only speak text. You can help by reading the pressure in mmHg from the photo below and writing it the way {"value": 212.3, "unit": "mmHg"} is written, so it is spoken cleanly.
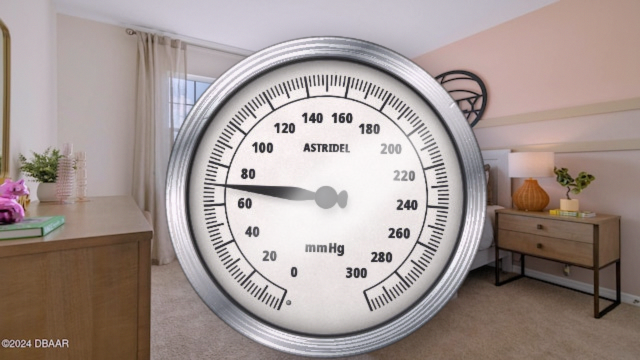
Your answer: {"value": 70, "unit": "mmHg"}
